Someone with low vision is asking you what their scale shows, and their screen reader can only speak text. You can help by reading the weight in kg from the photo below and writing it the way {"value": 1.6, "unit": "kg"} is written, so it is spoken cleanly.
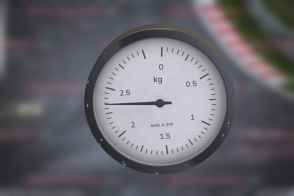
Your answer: {"value": 2.35, "unit": "kg"}
